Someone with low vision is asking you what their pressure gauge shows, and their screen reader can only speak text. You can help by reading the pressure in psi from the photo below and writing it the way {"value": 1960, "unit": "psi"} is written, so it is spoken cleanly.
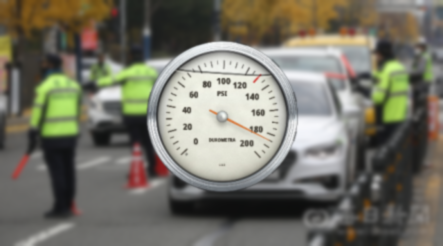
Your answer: {"value": 185, "unit": "psi"}
